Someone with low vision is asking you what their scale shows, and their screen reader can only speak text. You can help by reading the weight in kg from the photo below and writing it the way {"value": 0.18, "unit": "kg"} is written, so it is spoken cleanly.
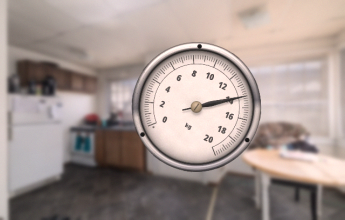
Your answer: {"value": 14, "unit": "kg"}
